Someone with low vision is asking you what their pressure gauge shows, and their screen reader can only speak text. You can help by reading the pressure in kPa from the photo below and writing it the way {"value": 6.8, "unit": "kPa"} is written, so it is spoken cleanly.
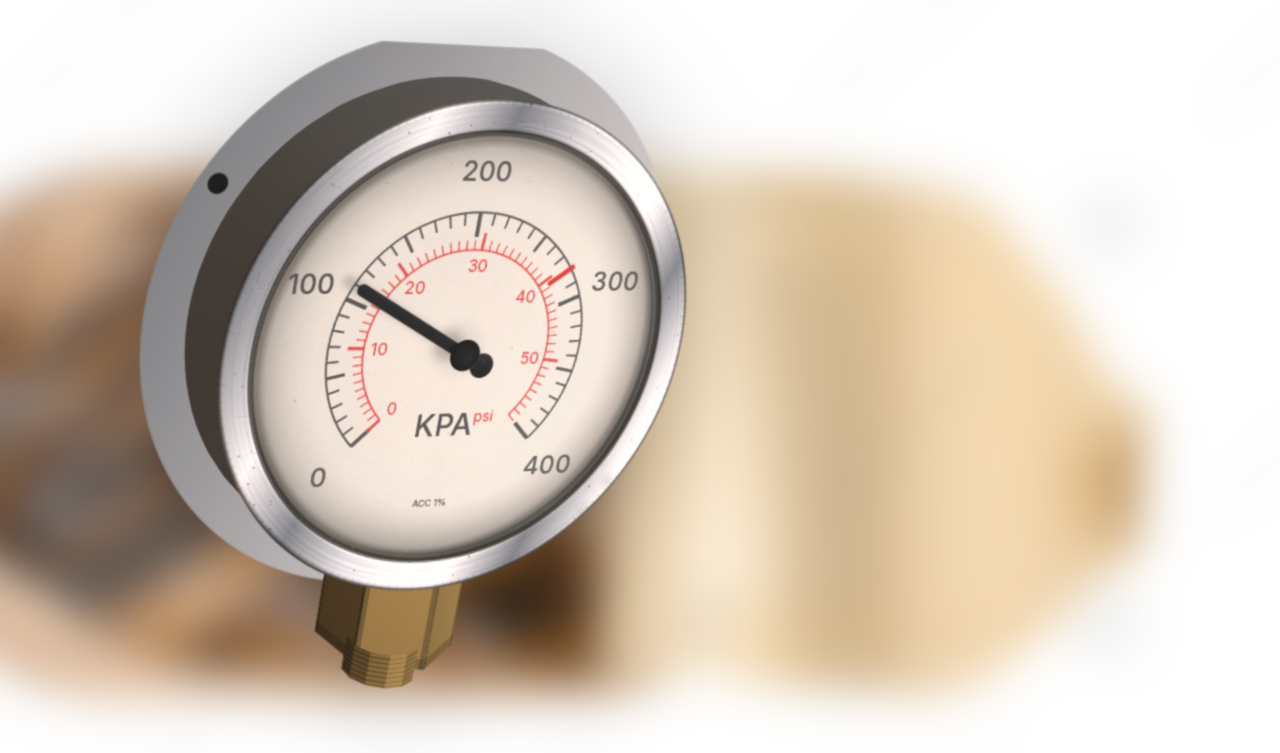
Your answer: {"value": 110, "unit": "kPa"}
